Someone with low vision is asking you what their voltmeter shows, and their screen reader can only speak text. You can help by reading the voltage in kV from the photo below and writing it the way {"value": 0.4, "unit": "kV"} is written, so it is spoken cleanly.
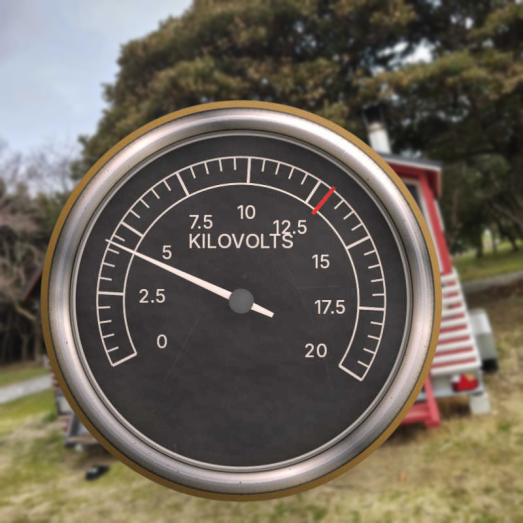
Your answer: {"value": 4.25, "unit": "kV"}
